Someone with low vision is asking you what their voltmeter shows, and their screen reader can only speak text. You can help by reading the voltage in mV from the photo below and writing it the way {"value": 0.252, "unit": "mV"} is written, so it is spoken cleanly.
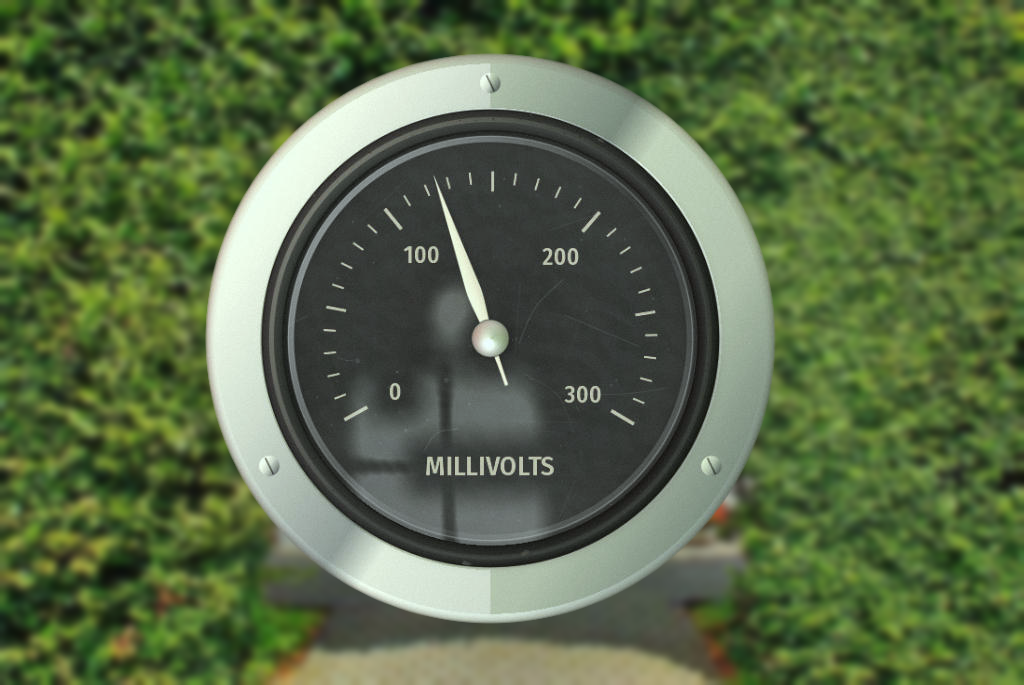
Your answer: {"value": 125, "unit": "mV"}
